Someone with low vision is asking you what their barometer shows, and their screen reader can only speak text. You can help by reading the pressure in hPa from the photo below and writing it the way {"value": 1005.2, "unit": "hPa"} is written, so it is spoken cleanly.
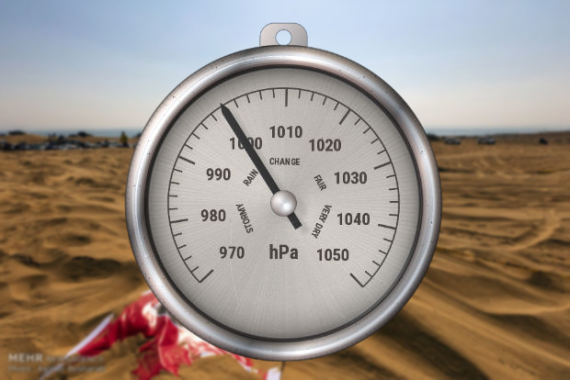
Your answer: {"value": 1000, "unit": "hPa"}
